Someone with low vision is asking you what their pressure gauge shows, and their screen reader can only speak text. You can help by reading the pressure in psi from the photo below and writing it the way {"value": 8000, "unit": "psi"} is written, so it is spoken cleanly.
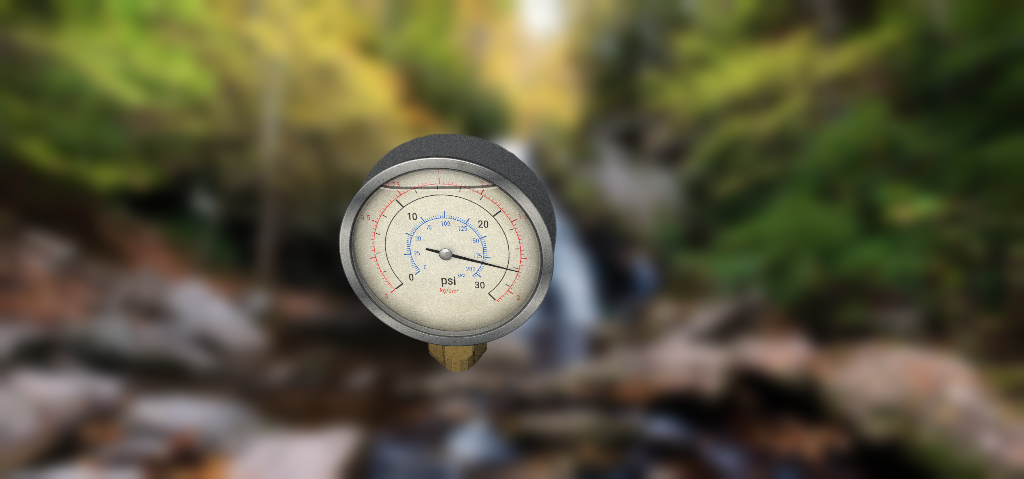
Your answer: {"value": 26, "unit": "psi"}
